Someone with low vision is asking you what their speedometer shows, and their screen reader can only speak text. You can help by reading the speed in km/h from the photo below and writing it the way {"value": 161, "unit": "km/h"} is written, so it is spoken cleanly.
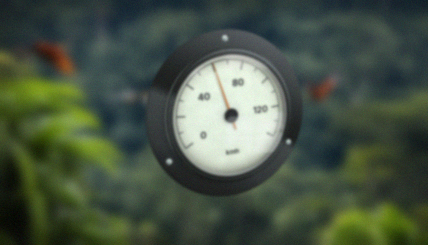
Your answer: {"value": 60, "unit": "km/h"}
